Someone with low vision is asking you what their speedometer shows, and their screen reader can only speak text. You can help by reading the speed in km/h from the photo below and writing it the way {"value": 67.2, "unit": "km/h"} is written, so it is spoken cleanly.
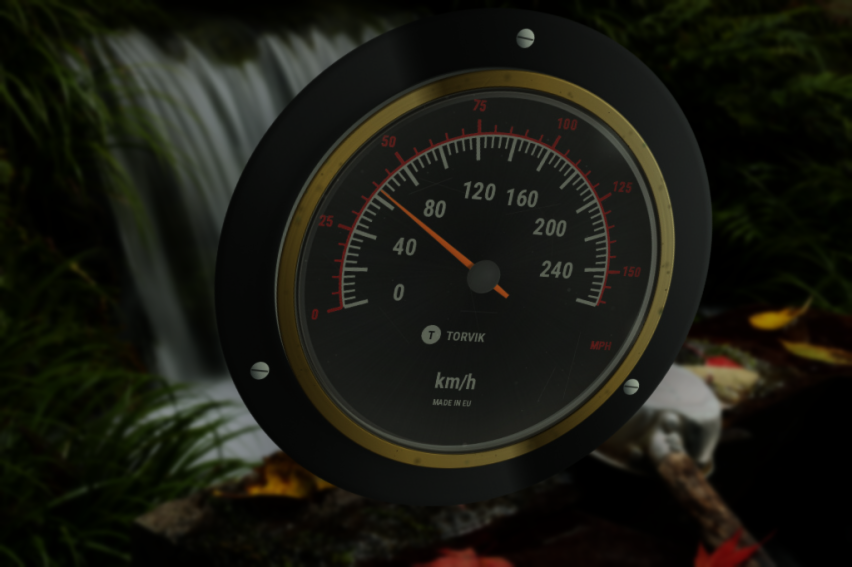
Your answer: {"value": 64, "unit": "km/h"}
